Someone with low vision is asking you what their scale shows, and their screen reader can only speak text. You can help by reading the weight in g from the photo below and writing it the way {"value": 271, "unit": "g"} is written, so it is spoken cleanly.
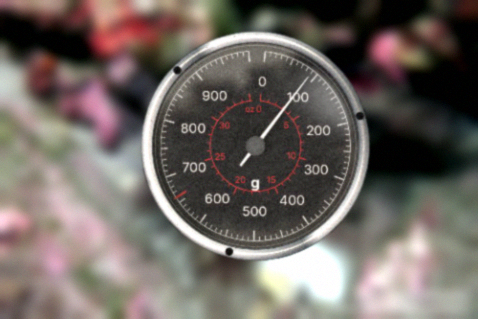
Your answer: {"value": 90, "unit": "g"}
